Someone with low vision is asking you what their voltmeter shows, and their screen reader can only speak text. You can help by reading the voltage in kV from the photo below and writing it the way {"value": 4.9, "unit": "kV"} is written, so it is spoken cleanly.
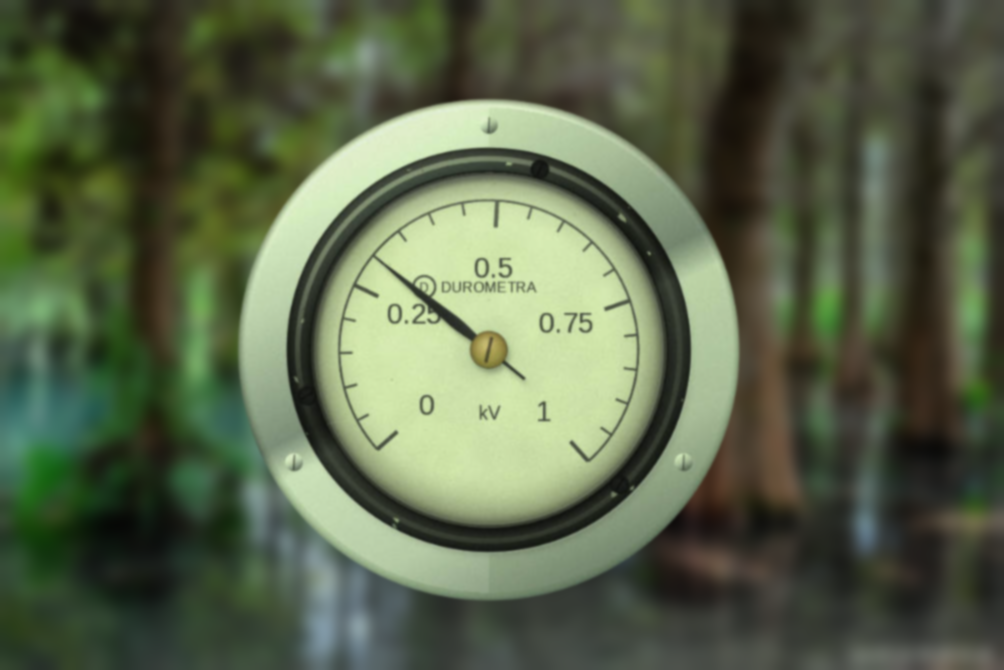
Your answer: {"value": 0.3, "unit": "kV"}
